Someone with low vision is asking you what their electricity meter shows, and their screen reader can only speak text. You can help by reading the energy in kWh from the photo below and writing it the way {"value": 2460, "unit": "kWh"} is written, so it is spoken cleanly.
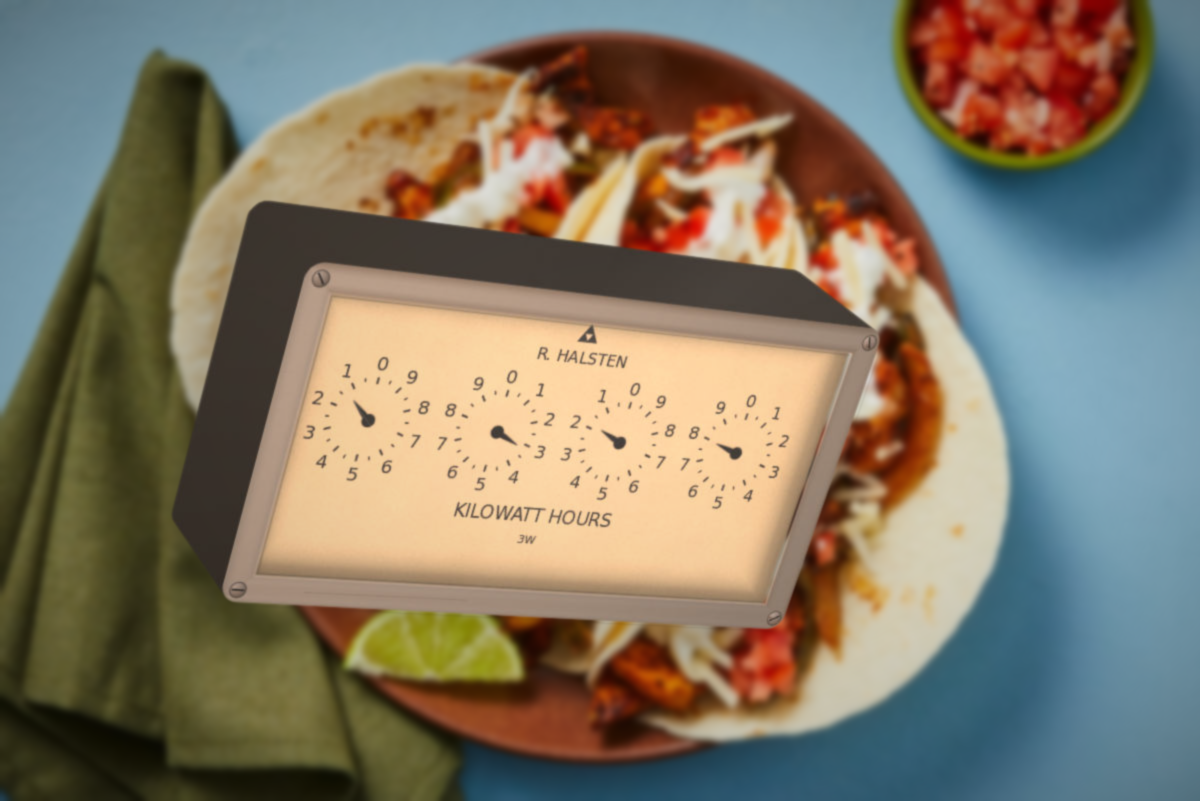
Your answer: {"value": 1318, "unit": "kWh"}
